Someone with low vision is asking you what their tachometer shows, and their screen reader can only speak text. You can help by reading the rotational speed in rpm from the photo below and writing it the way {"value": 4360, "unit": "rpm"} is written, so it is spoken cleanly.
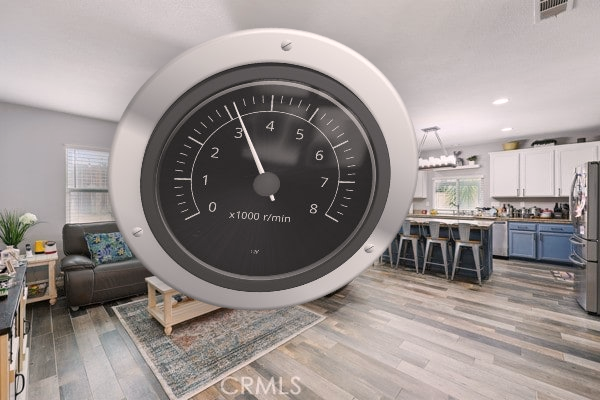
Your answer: {"value": 3200, "unit": "rpm"}
